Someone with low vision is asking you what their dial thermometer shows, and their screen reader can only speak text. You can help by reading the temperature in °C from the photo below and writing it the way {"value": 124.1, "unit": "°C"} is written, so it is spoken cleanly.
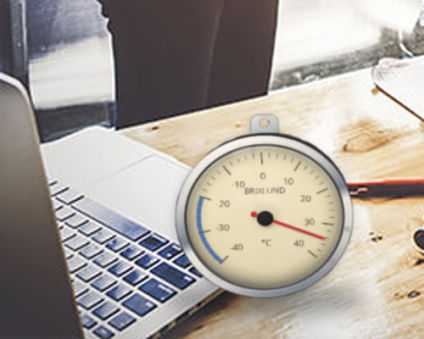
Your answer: {"value": 34, "unit": "°C"}
